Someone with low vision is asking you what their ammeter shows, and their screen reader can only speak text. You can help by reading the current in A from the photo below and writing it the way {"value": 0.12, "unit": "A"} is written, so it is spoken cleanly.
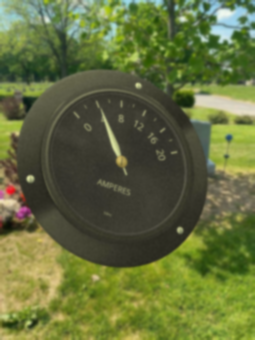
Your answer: {"value": 4, "unit": "A"}
